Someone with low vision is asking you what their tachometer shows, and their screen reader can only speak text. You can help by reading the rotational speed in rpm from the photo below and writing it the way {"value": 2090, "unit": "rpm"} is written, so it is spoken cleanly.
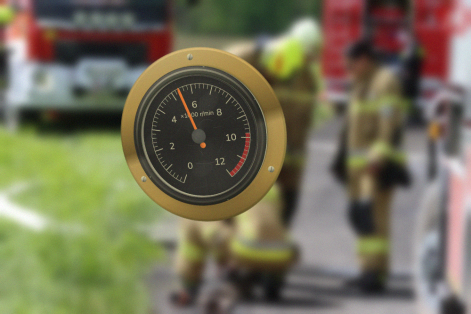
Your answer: {"value": 5400, "unit": "rpm"}
